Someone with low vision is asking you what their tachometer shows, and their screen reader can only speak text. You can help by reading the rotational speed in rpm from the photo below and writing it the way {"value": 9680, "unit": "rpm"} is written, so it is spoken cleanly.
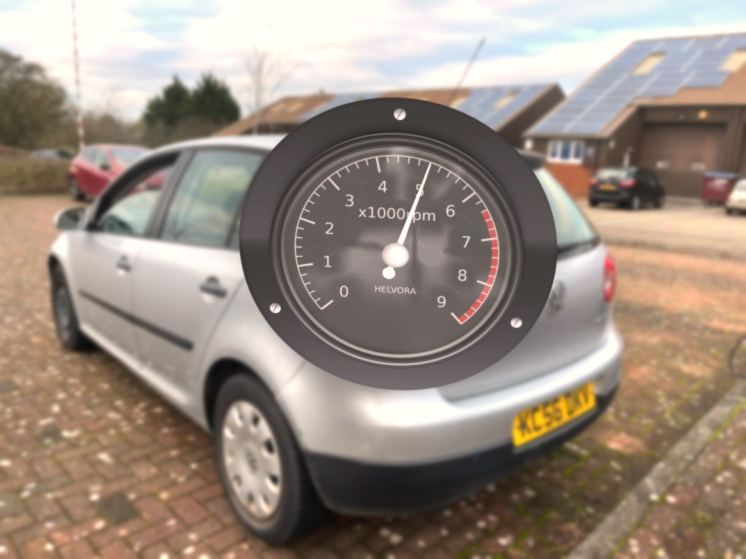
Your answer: {"value": 5000, "unit": "rpm"}
